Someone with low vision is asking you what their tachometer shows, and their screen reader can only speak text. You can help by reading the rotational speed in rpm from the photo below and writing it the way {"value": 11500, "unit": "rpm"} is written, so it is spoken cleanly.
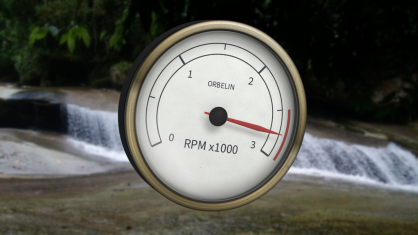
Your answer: {"value": 2750, "unit": "rpm"}
